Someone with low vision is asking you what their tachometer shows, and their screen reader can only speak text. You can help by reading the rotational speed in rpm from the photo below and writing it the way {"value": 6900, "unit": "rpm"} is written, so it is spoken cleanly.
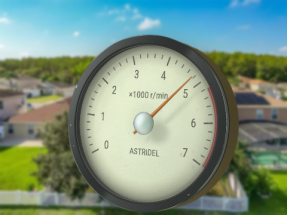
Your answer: {"value": 4800, "unit": "rpm"}
